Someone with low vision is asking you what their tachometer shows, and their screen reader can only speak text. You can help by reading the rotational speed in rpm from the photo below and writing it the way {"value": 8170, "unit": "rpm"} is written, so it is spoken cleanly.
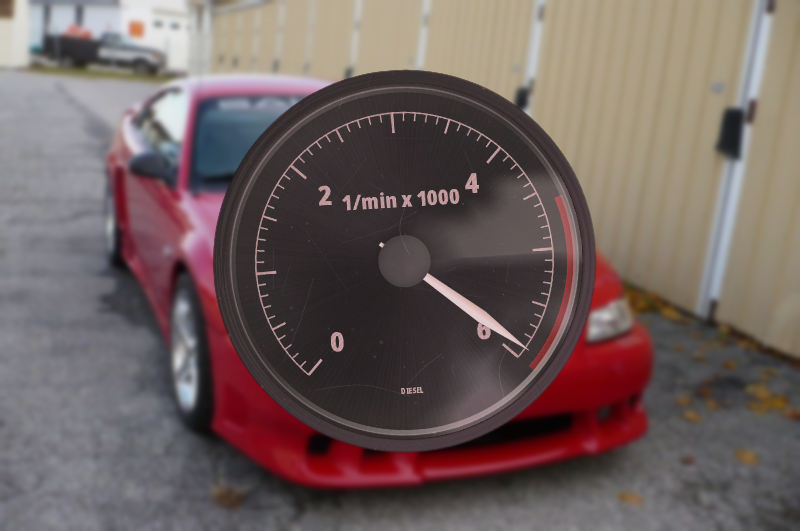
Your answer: {"value": 5900, "unit": "rpm"}
